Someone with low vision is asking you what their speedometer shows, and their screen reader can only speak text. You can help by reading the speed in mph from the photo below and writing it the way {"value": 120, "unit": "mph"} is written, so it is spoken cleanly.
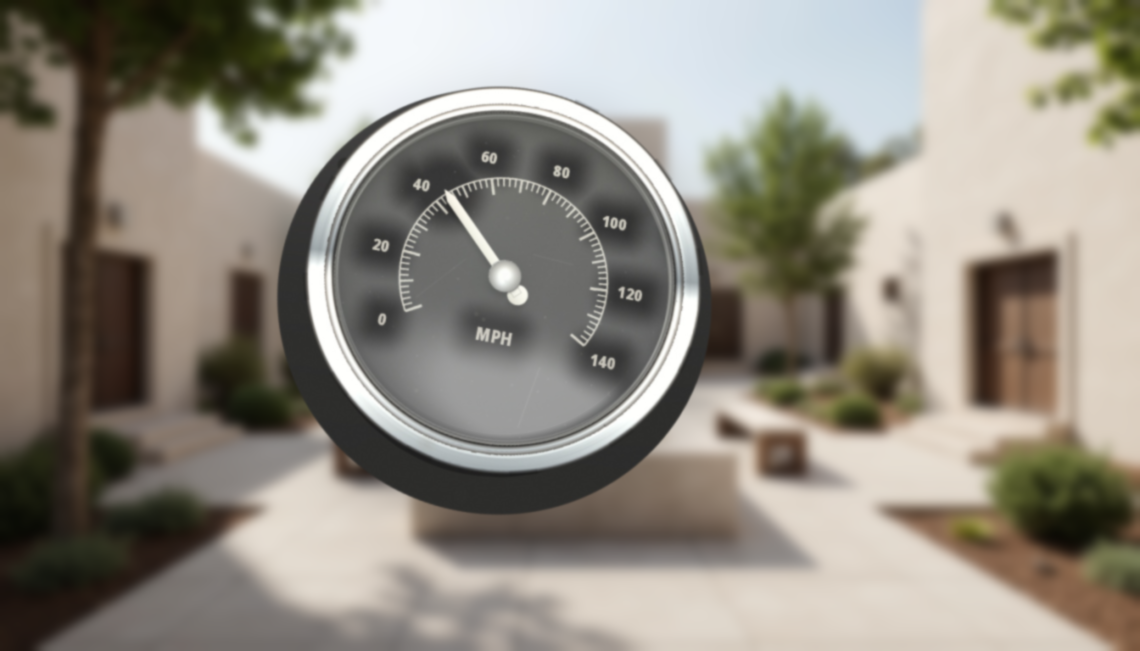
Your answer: {"value": 44, "unit": "mph"}
